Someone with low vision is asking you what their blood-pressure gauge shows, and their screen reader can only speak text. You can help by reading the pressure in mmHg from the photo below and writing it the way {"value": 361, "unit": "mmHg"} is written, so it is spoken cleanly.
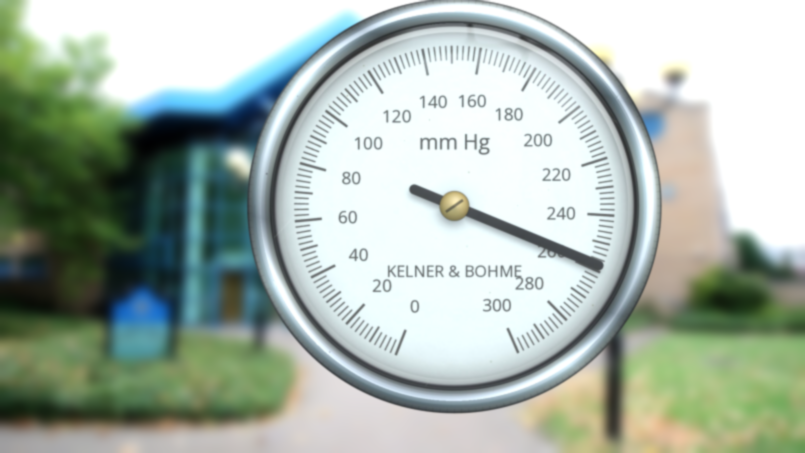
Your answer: {"value": 258, "unit": "mmHg"}
